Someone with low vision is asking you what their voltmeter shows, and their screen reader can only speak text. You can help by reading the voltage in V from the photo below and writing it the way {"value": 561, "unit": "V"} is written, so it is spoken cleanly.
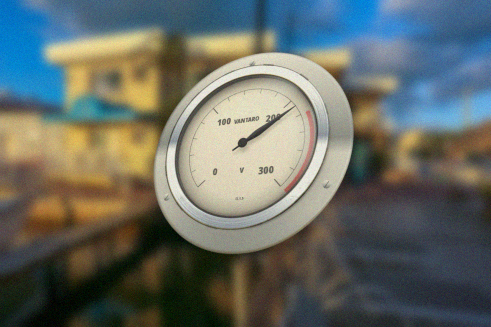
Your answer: {"value": 210, "unit": "V"}
